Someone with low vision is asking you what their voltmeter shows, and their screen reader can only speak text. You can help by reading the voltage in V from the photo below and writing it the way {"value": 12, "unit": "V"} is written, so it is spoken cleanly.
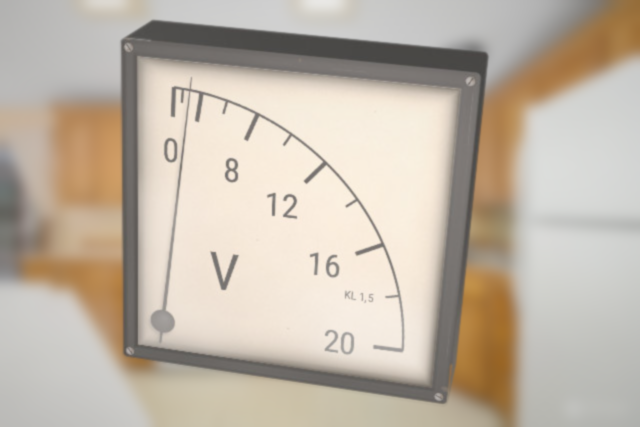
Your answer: {"value": 3, "unit": "V"}
